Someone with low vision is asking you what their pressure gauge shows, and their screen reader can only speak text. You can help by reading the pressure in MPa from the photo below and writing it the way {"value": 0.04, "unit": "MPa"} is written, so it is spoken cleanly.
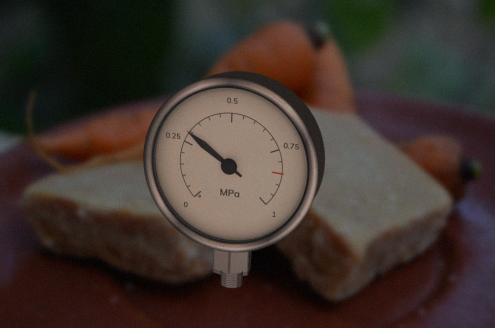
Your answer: {"value": 0.3, "unit": "MPa"}
